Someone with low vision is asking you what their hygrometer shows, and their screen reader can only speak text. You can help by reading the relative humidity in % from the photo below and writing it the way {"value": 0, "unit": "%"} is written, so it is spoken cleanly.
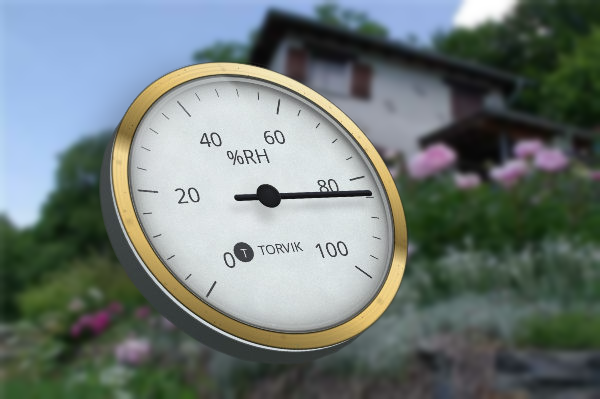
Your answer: {"value": 84, "unit": "%"}
